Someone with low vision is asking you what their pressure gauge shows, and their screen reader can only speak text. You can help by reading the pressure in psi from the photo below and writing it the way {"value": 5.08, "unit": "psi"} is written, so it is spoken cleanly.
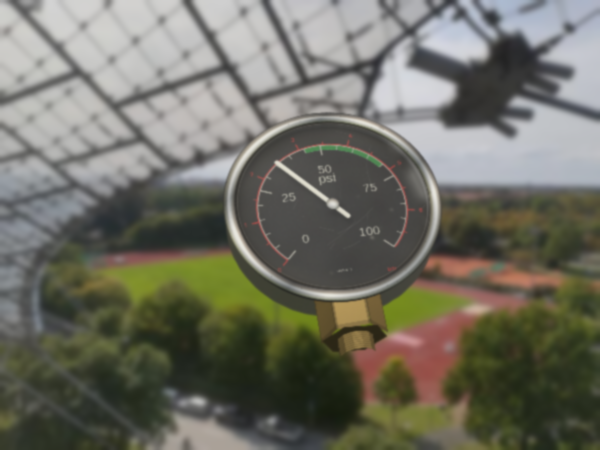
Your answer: {"value": 35, "unit": "psi"}
